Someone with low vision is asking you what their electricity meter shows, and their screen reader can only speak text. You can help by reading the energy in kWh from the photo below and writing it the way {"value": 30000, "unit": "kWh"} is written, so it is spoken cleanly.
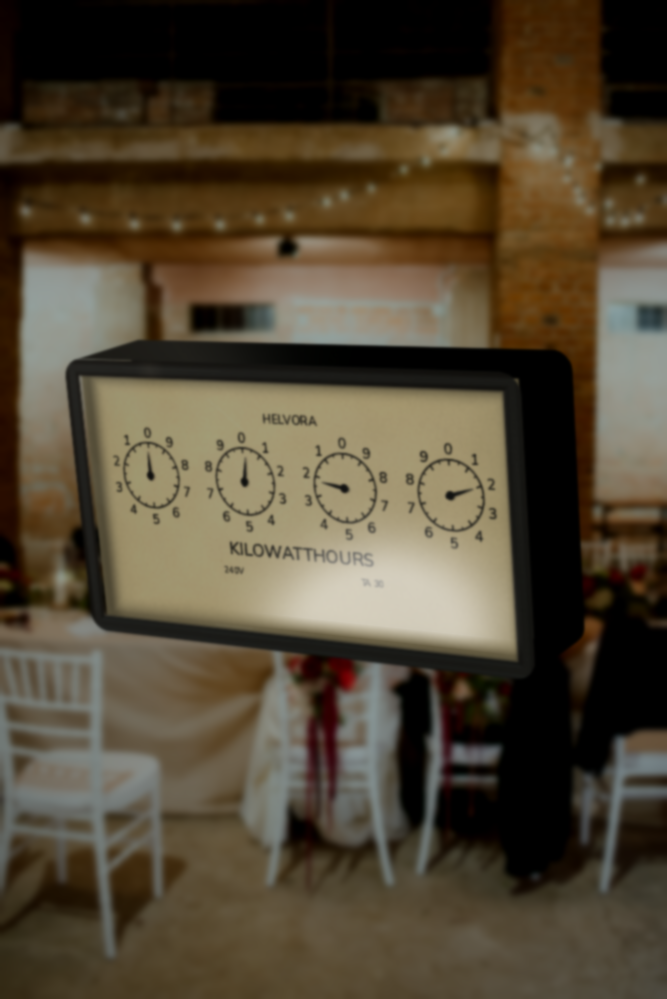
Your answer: {"value": 22, "unit": "kWh"}
